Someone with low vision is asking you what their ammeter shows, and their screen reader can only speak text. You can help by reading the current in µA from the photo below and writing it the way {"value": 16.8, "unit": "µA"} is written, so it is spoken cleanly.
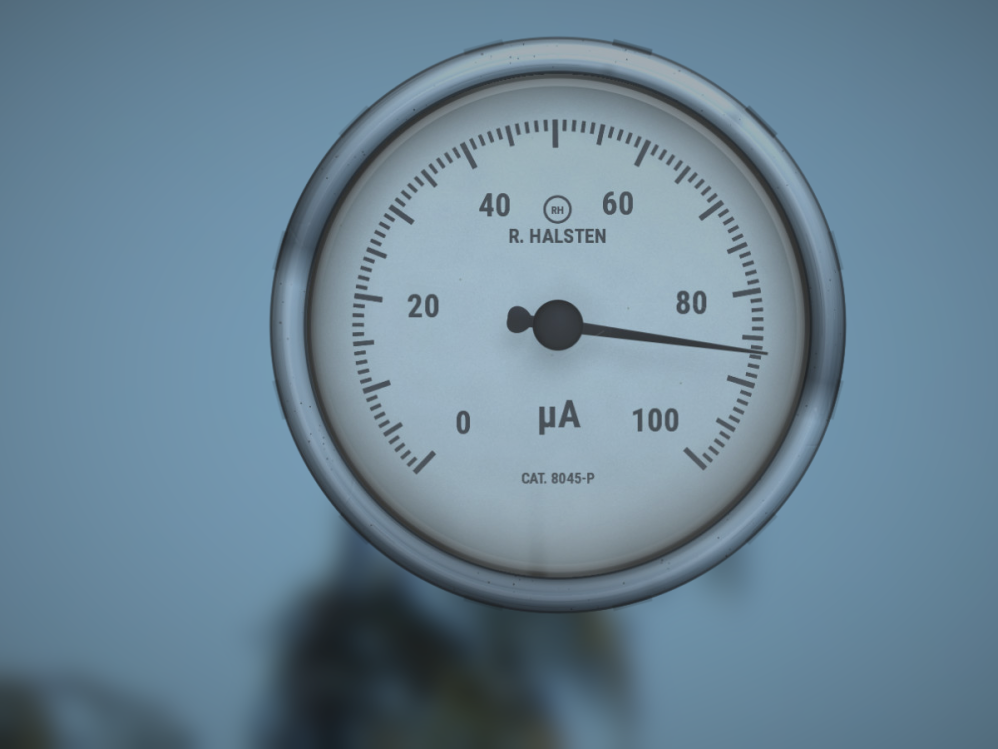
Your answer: {"value": 86.5, "unit": "µA"}
